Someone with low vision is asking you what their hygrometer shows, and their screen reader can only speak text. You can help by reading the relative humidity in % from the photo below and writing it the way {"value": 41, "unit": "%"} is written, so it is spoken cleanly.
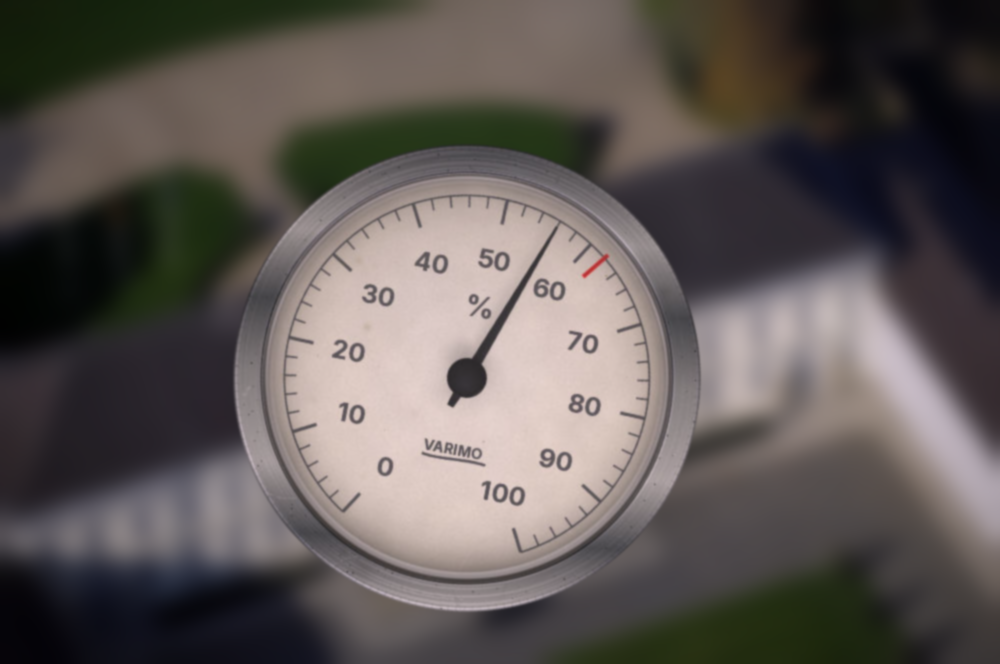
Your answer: {"value": 56, "unit": "%"}
